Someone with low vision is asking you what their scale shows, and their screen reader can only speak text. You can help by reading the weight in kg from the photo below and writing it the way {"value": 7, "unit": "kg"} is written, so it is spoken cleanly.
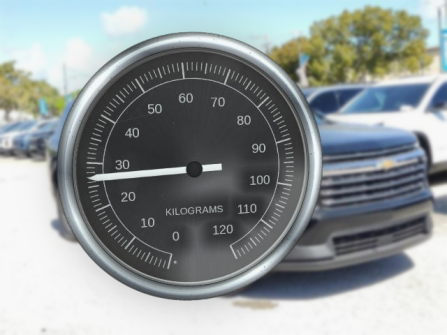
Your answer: {"value": 27, "unit": "kg"}
